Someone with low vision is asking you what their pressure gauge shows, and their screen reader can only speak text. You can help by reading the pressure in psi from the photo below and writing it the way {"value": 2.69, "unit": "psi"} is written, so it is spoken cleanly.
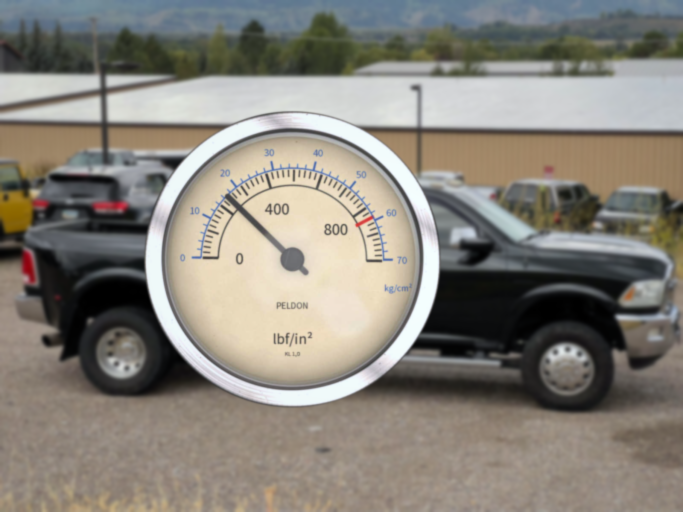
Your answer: {"value": 240, "unit": "psi"}
